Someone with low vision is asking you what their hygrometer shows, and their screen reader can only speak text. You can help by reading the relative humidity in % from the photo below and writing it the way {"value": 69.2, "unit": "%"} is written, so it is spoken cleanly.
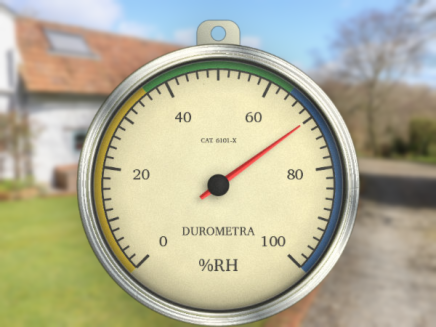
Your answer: {"value": 70, "unit": "%"}
